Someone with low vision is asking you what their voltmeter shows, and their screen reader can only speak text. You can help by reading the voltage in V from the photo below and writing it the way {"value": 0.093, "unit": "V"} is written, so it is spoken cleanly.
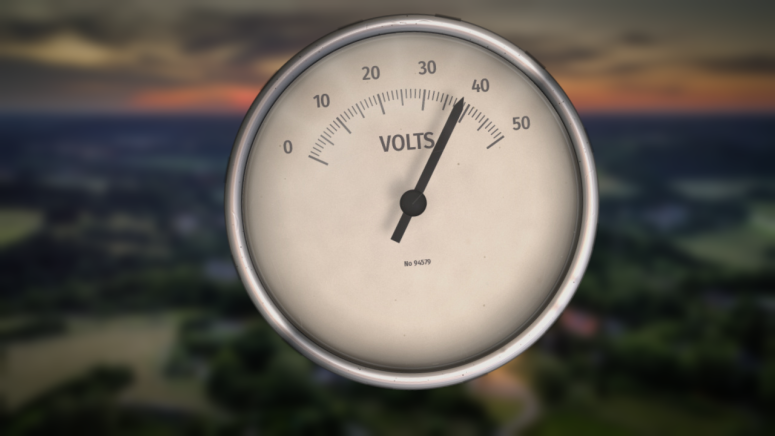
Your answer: {"value": 38, "unit": "V"}
